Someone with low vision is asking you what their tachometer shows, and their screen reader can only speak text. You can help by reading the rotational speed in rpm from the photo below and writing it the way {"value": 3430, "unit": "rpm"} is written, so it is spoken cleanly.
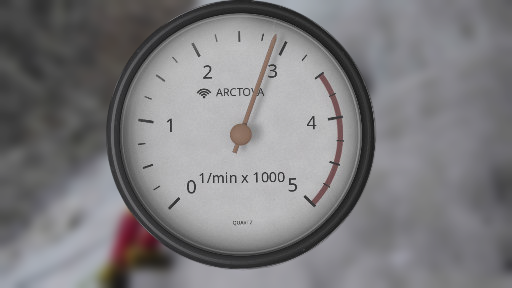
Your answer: {"value": 2875, "unit": "rpm"}
